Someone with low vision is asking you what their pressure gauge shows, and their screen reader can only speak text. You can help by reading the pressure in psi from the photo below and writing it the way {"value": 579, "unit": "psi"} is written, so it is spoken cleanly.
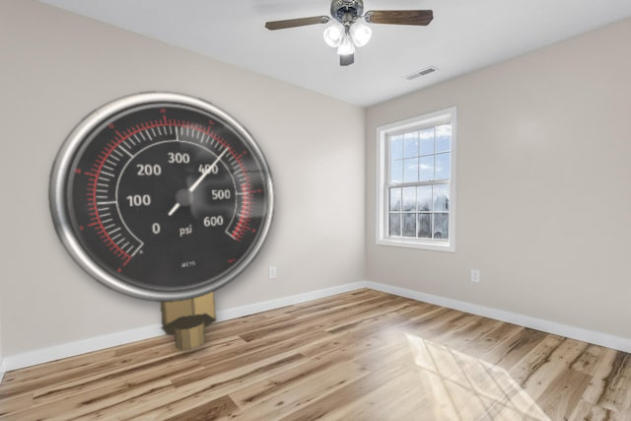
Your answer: {"value": 400, "unit": "psi"}
